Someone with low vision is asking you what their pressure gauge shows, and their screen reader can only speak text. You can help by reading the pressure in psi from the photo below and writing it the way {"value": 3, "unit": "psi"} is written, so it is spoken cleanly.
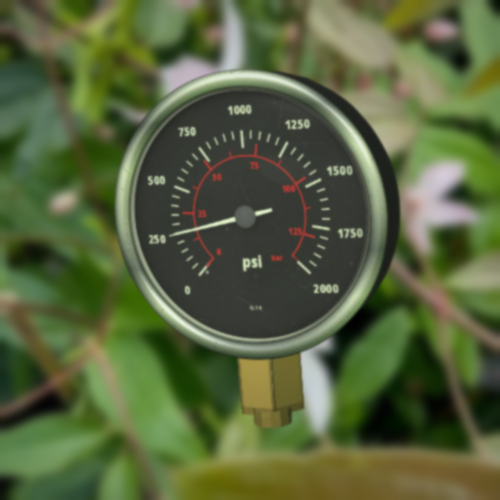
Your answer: {"value": 250, "unit": "psi"}
